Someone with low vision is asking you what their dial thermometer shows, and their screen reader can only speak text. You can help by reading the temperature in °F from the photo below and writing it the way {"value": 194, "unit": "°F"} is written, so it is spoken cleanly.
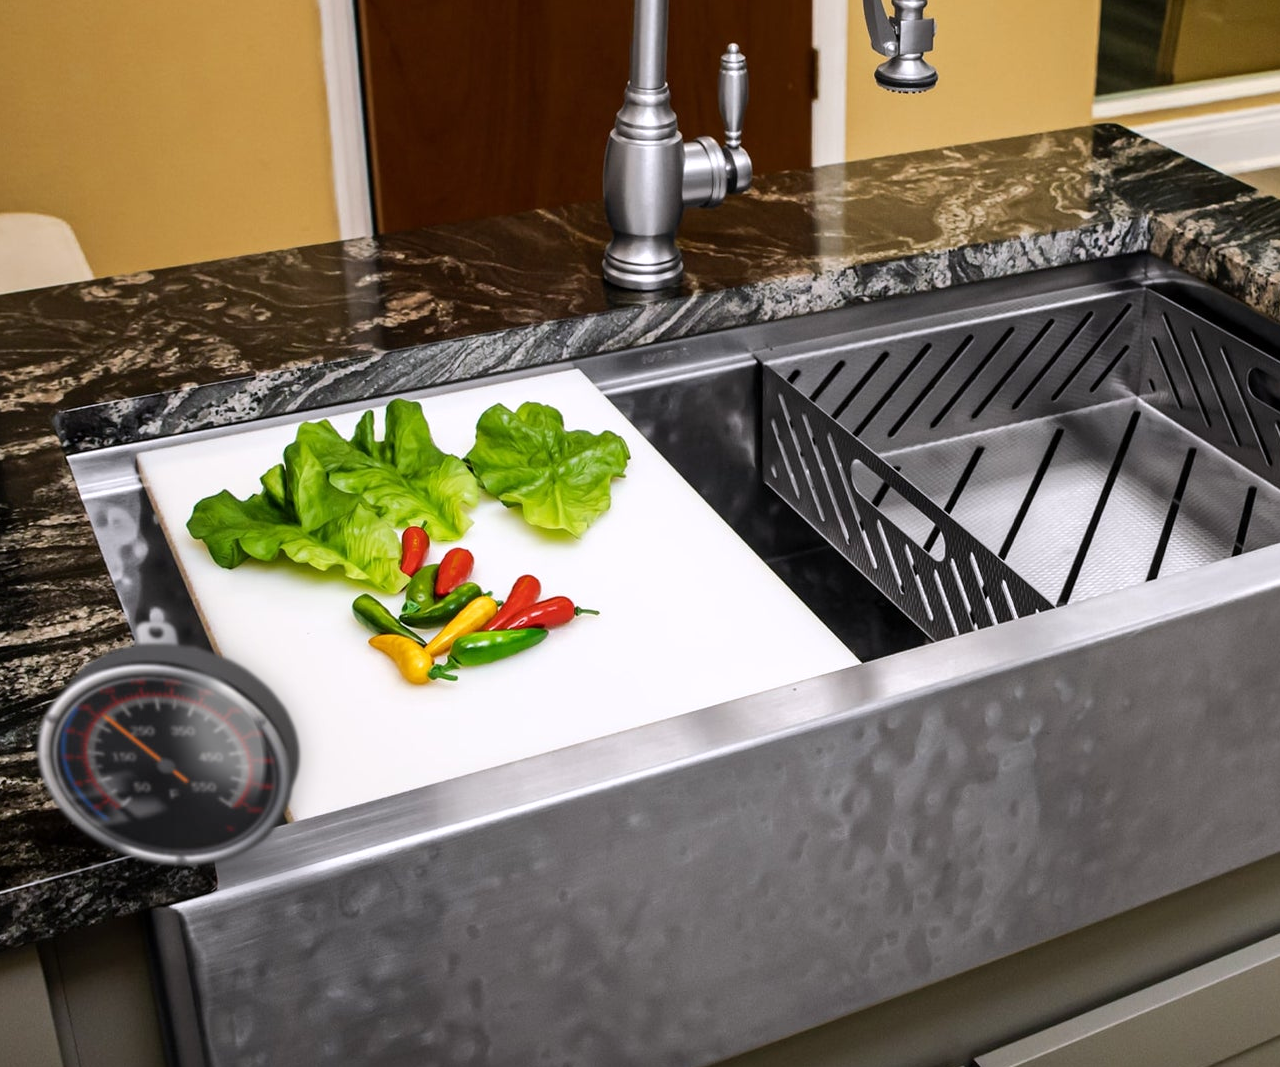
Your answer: {"value": 225, "unit": "°F"}
